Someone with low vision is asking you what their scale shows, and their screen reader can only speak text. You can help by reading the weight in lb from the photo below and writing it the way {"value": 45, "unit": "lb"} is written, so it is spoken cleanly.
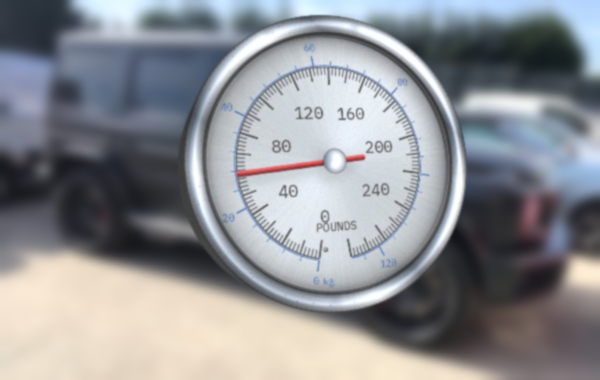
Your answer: {"value": 60, "unit": "lb"}
